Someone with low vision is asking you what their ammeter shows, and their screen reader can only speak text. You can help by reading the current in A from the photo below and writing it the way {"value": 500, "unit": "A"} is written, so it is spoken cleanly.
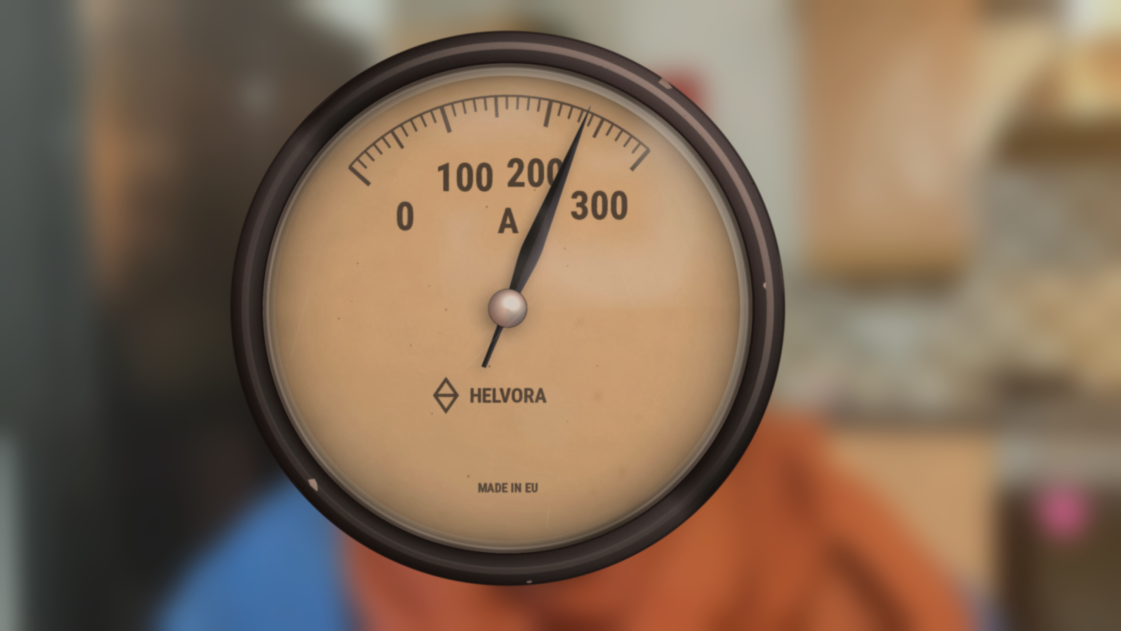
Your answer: {"value": 235, "unit": "A"}
